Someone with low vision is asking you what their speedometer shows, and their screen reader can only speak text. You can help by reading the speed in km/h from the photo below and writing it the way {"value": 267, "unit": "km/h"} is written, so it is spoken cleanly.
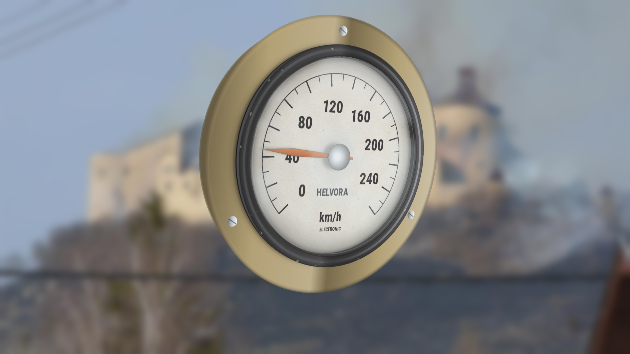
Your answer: {"value": 45, "unit": "km/h"}
